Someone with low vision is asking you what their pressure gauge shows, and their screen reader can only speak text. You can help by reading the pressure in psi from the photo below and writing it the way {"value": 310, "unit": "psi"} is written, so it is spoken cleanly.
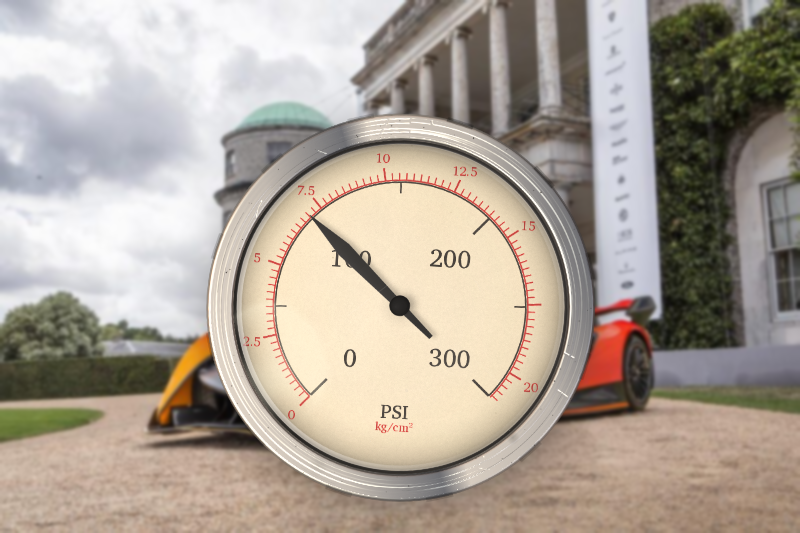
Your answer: {"value": 100, "unit": "psi"}
